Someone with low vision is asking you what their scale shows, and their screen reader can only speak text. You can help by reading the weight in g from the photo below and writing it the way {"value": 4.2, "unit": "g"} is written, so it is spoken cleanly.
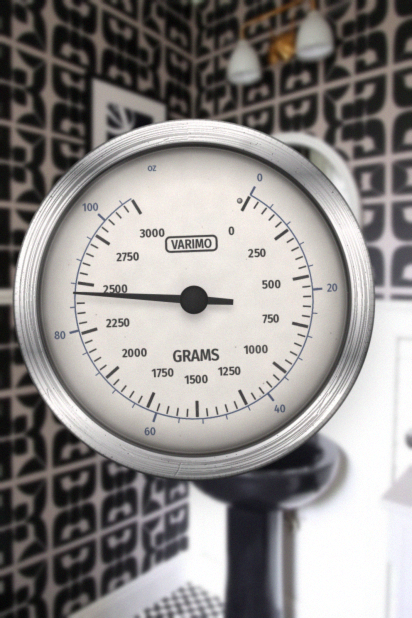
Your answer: {"value": 2450, "unit": "g"}
